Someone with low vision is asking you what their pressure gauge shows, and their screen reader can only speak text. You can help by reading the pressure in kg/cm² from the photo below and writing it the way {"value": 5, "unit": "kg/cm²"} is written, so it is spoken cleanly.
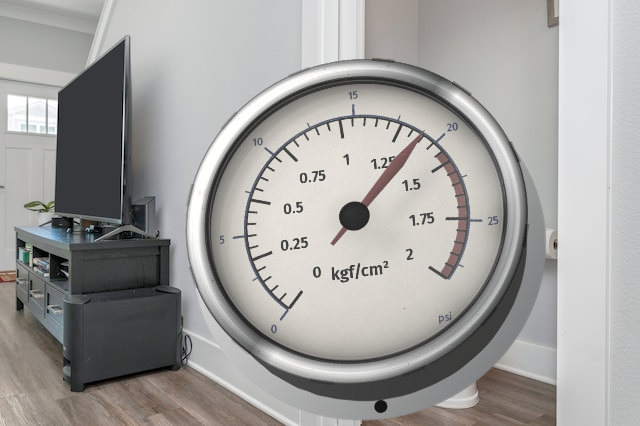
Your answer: {"value": 1.35, "unit": "kg/cm²"}
